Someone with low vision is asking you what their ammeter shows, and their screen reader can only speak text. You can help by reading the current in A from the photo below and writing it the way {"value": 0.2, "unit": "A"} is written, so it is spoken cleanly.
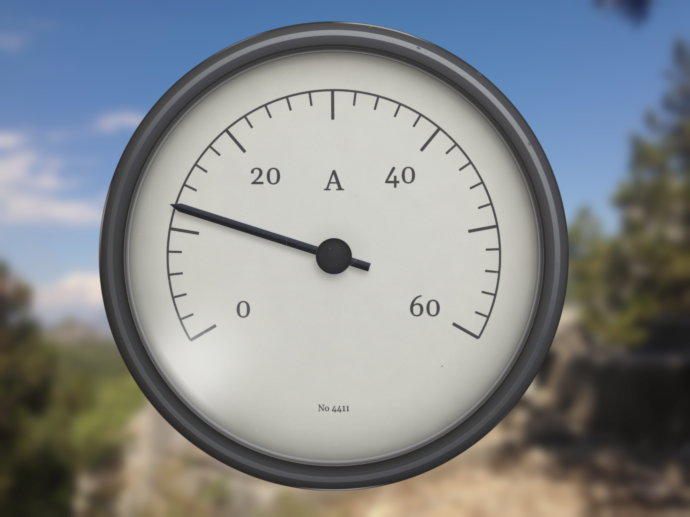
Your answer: {"value": 12, "unit": "A"}
